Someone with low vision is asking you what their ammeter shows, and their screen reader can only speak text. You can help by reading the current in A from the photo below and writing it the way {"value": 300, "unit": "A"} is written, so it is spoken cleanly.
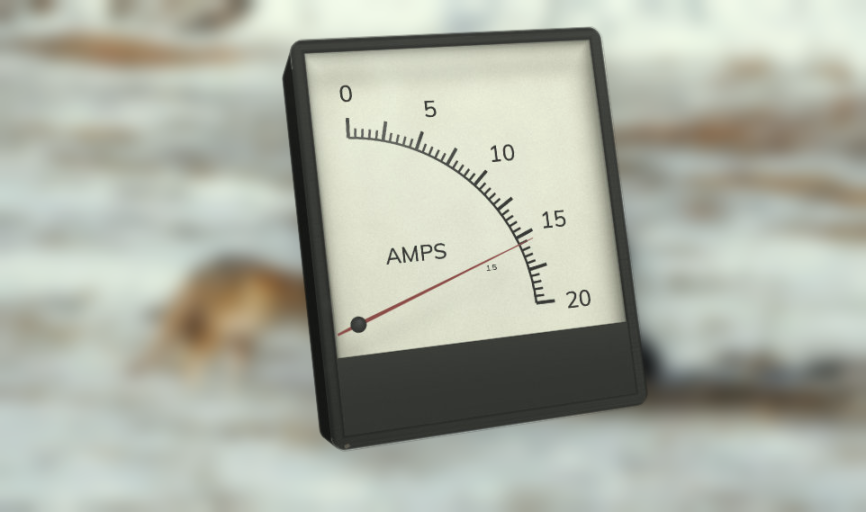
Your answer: {"value": 15.5, "unit": "A"}
